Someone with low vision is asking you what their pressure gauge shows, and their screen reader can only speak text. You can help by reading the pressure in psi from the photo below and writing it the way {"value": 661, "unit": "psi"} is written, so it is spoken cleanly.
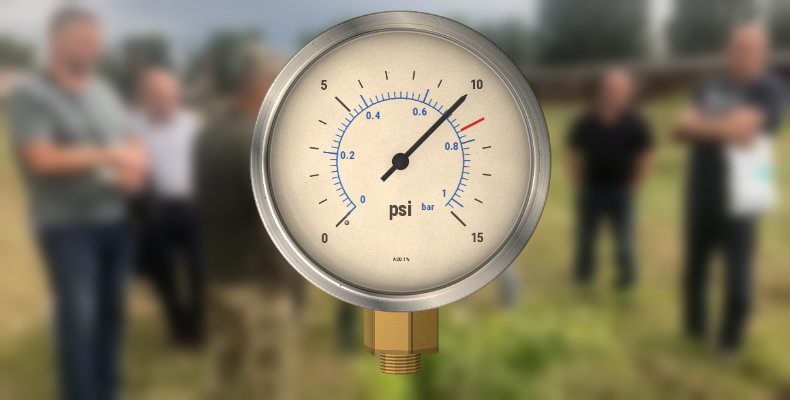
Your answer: {"value": 10, "unit": "psi"}
